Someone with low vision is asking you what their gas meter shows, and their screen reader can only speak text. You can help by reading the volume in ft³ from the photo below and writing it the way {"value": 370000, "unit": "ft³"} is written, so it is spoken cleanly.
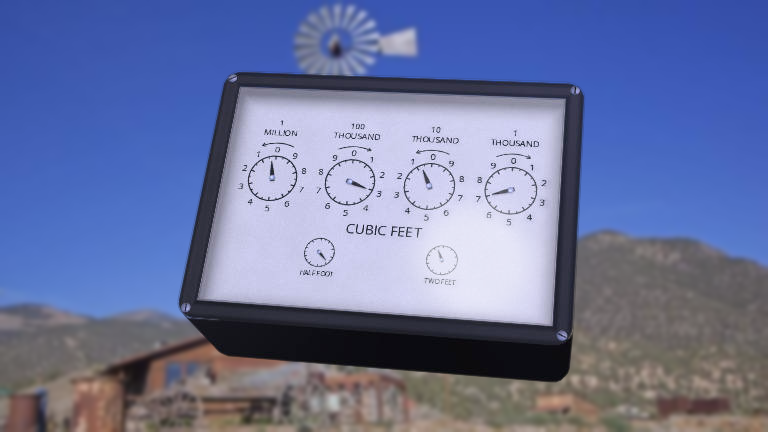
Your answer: {"value": 30700, "unit": "ft³"}
